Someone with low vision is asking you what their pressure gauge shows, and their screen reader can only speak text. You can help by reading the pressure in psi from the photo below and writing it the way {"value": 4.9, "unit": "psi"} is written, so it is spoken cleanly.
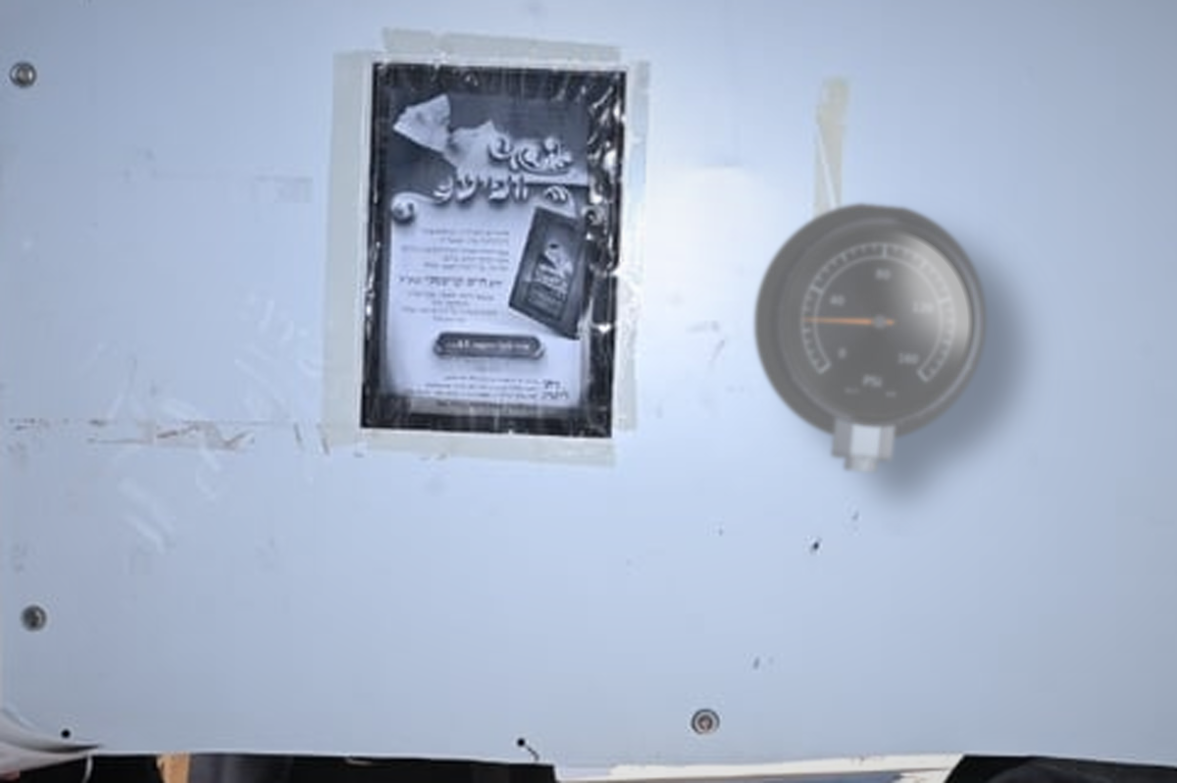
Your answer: {"value": 25, "unit": "psi"}
